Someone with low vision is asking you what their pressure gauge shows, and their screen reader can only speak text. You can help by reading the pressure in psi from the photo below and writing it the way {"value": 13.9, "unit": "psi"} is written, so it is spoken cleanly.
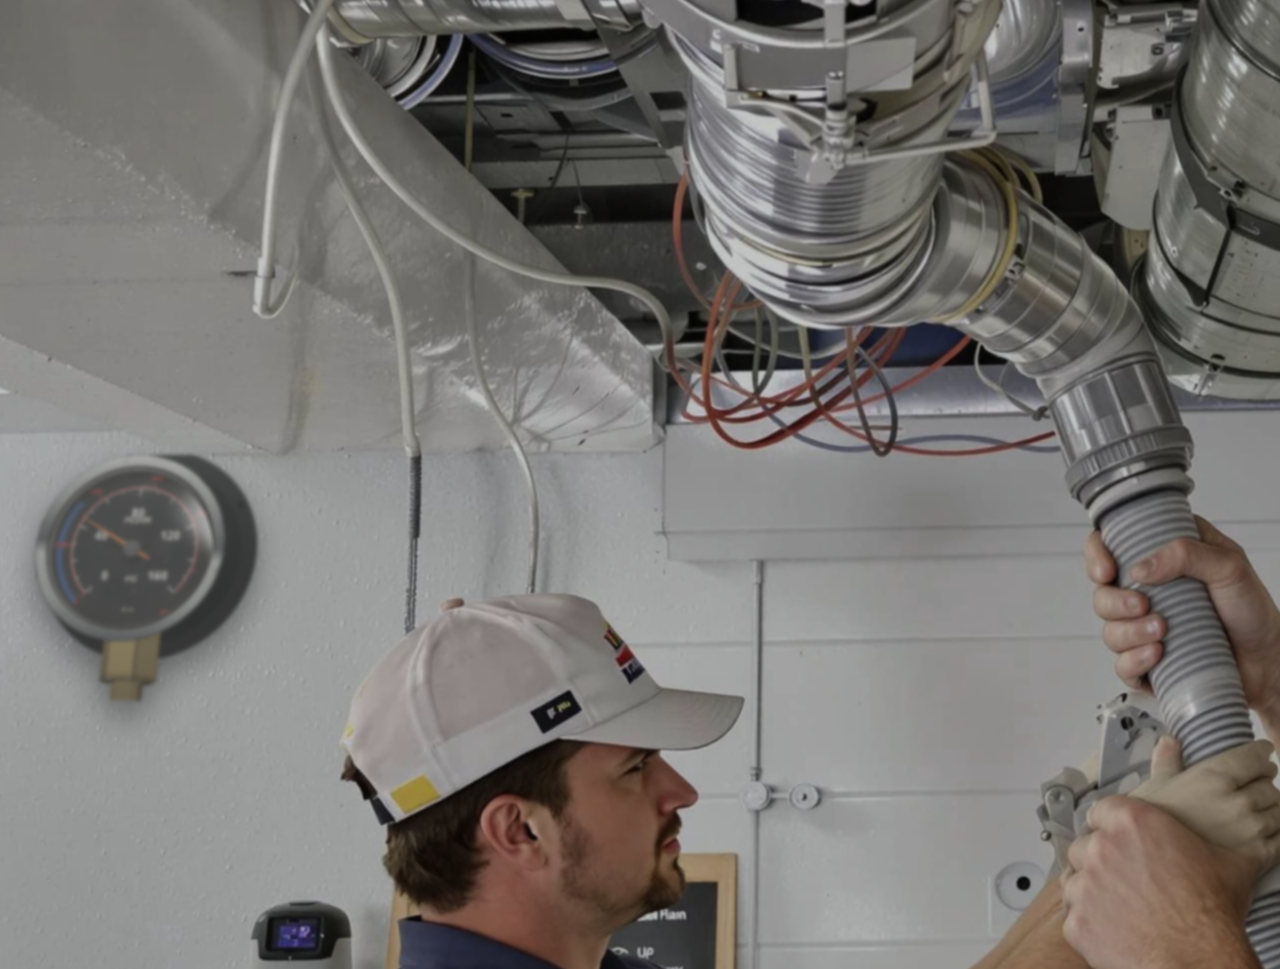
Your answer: {"value": 45, "unit": "psi"}
